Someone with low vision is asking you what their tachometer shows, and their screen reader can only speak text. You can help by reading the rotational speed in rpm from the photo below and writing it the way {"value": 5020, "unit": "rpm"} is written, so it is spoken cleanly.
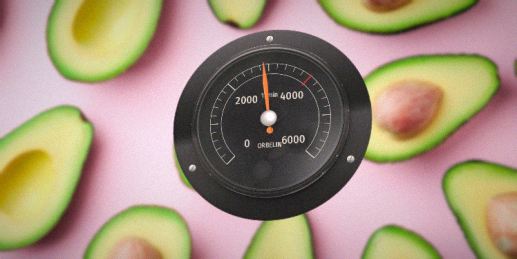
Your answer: {"value": 2900, "unit": "rpm"}
